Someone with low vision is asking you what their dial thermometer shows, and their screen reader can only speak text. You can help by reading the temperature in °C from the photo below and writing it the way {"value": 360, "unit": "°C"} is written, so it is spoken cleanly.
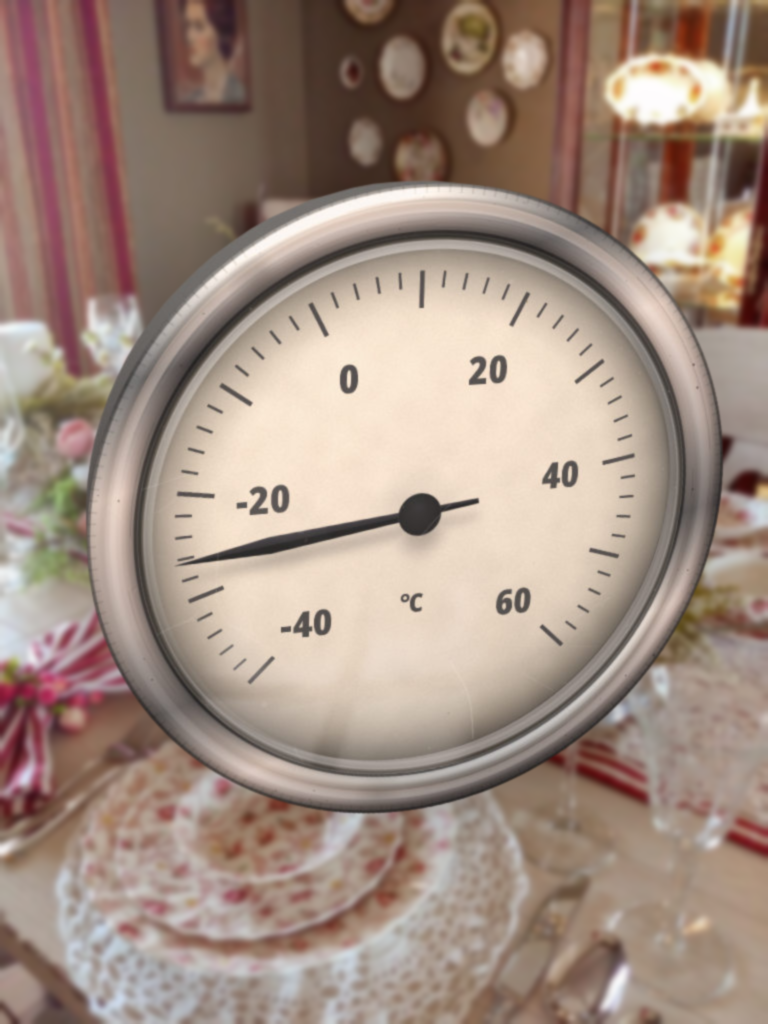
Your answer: {"value": -26, "unit": "°C"}
